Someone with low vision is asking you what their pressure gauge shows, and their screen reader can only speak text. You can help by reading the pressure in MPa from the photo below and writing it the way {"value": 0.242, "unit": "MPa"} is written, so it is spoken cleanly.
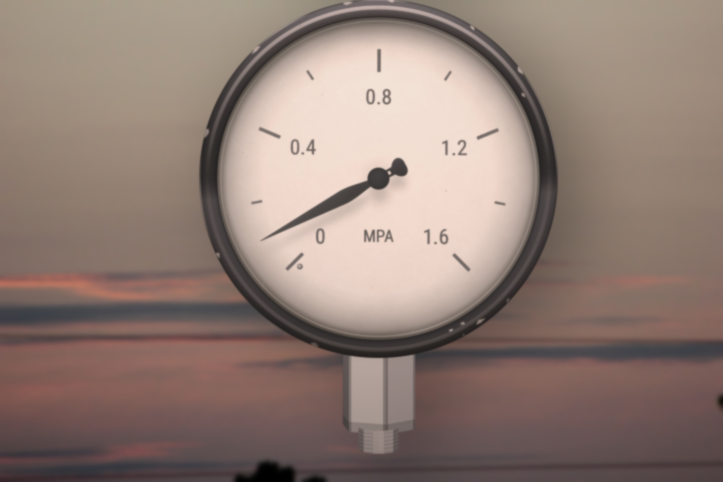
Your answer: {"value": 0.1, "unit": "MPa"}
